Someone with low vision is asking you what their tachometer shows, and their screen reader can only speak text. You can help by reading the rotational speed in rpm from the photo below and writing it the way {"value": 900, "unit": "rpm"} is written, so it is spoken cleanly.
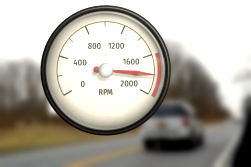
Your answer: {"value": 1800, "unit": "rpm"}
